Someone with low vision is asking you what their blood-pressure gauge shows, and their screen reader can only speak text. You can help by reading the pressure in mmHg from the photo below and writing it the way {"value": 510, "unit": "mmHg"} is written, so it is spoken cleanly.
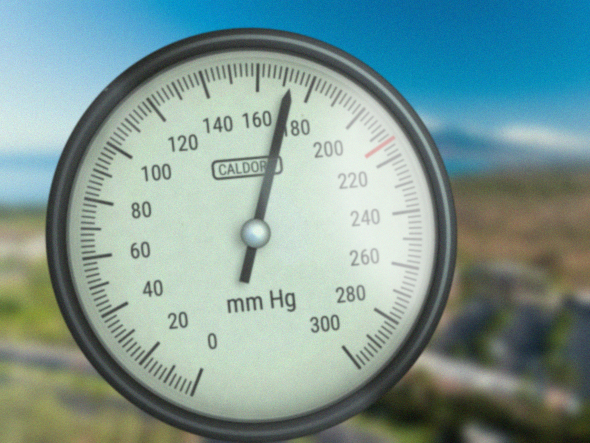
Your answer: {"value": 172, "unit": "mmHg"}
